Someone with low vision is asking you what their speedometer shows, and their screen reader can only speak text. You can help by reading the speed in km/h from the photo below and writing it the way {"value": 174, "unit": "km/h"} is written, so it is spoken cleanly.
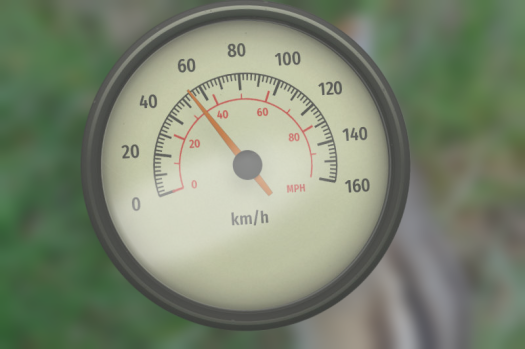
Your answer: {"value": 54, "unit": "km/h"}
